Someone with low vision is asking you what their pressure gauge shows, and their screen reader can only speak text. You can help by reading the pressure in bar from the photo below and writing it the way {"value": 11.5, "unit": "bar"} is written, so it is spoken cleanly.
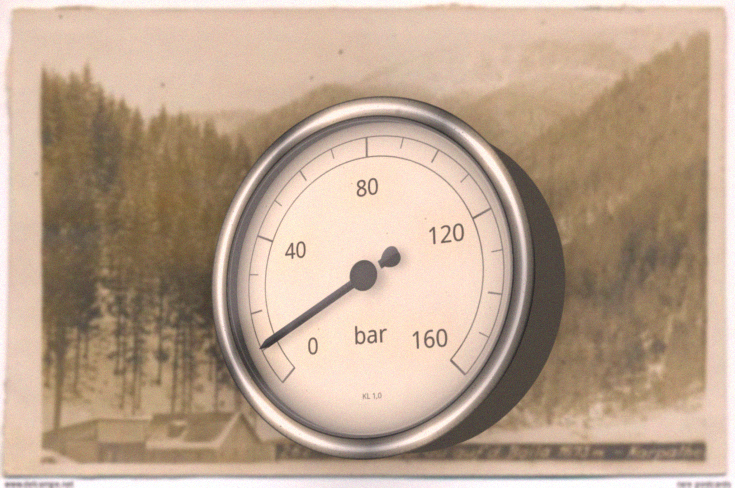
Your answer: {"value": 10, "unit": "bar"}
